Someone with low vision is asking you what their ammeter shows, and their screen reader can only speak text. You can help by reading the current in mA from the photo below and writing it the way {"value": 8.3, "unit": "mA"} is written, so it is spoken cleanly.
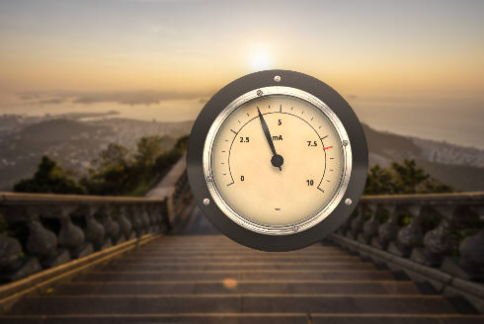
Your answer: {"value": 4, "unit": "mA"}
